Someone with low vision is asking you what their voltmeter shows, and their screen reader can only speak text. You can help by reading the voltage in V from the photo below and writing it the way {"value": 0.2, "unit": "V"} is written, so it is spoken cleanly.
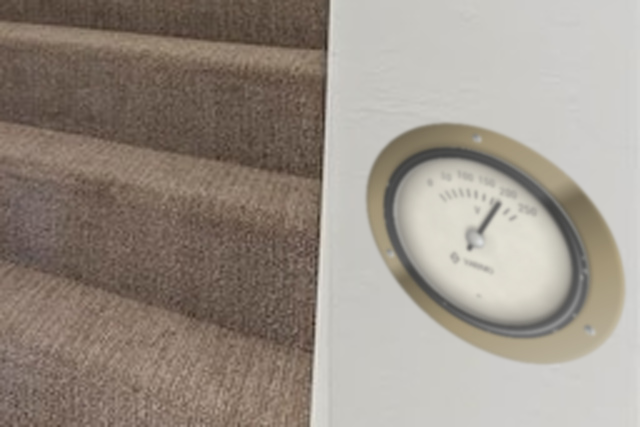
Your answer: {"value": 200, "unit": "V"}
